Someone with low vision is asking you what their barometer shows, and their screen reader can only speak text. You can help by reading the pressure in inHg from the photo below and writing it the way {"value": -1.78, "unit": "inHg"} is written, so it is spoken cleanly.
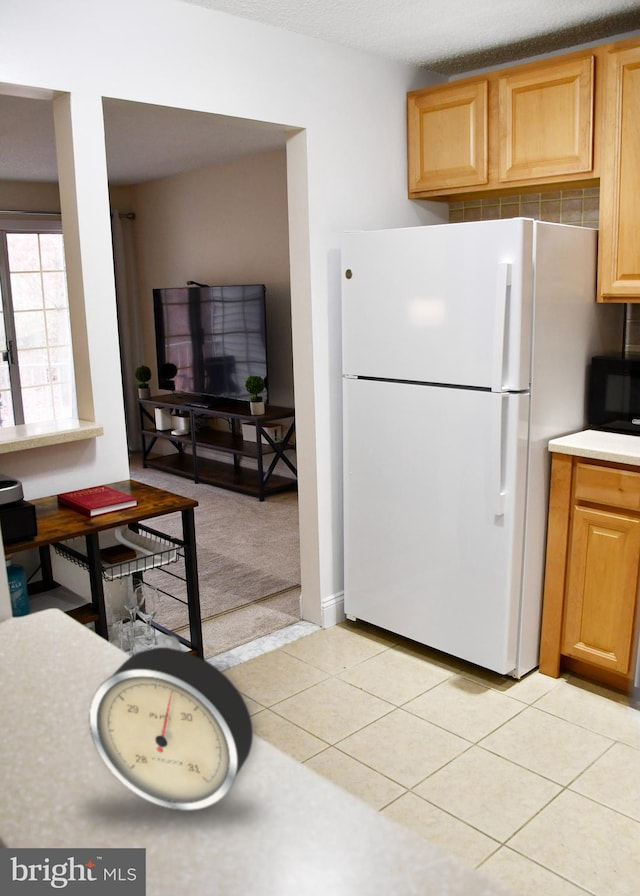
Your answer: {"value": 29.7, "unit": "inHg"}
